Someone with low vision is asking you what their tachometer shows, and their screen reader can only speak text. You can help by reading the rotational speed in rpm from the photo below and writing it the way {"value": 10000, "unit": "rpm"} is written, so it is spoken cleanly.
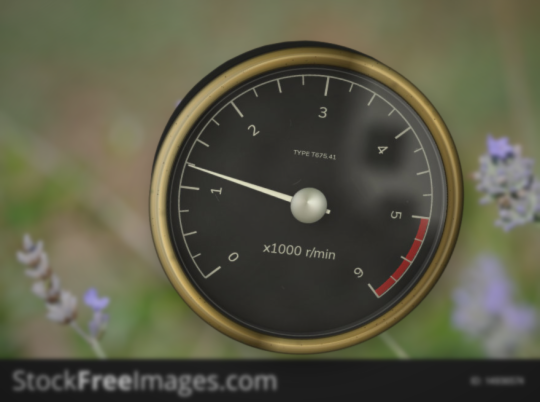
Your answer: {"value": 1250, "unit": "rpm"}
